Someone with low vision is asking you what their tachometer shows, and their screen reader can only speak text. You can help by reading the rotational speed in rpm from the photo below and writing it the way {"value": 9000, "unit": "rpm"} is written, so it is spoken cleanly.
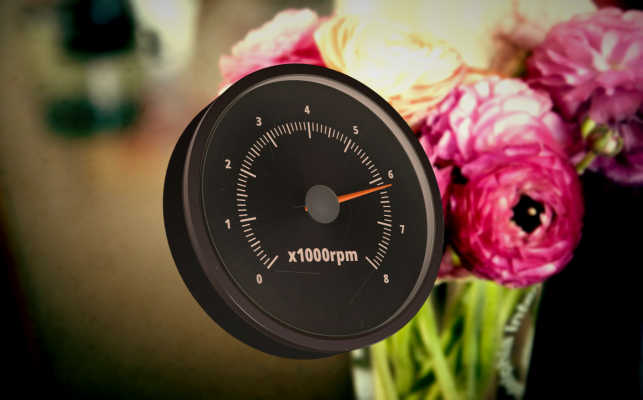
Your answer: {"value": 6200, "unit": "rpm"}
